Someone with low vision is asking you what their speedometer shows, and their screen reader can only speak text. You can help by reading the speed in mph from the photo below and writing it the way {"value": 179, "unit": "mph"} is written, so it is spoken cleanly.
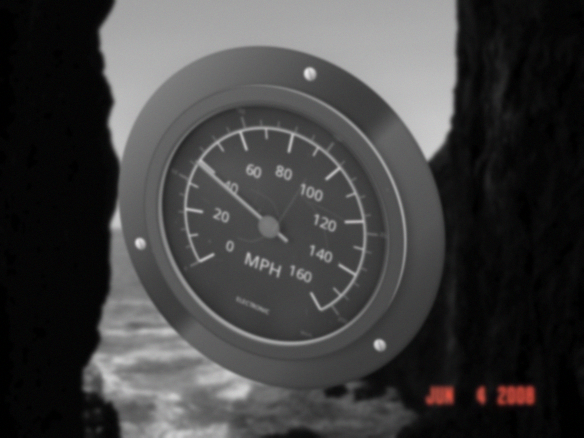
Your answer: {"value": 40, "unit": "mph"}
